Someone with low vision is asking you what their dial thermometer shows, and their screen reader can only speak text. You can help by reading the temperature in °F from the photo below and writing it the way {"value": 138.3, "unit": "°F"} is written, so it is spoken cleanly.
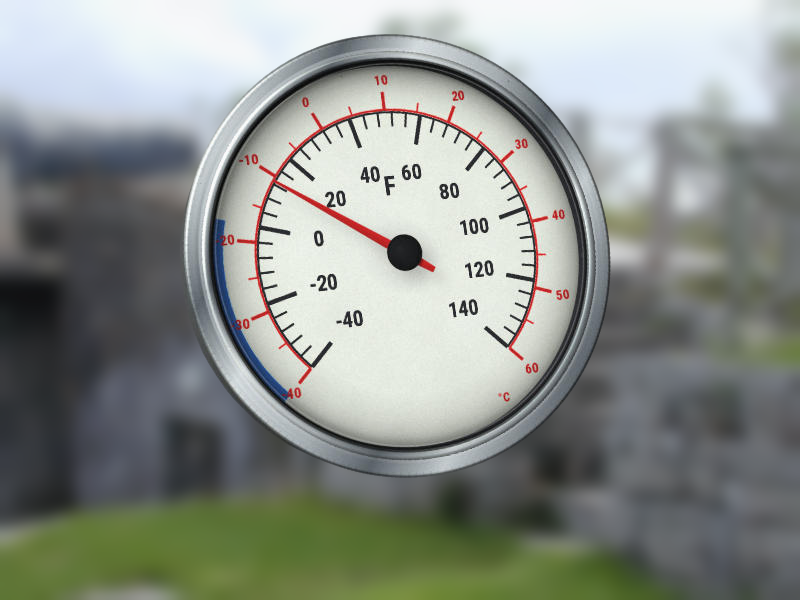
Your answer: {"value": 12, "unit": "°F"}
